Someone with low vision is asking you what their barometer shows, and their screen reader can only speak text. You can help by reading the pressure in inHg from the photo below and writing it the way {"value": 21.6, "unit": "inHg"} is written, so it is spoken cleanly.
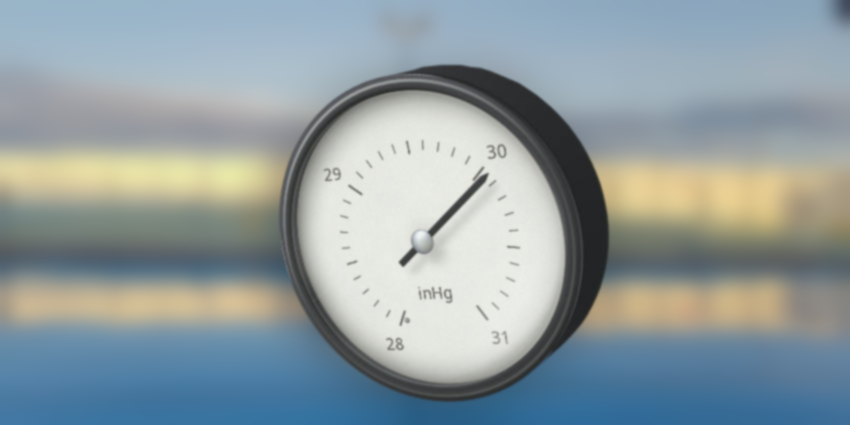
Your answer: {"value": 30.05, "unit": "inHg"}
